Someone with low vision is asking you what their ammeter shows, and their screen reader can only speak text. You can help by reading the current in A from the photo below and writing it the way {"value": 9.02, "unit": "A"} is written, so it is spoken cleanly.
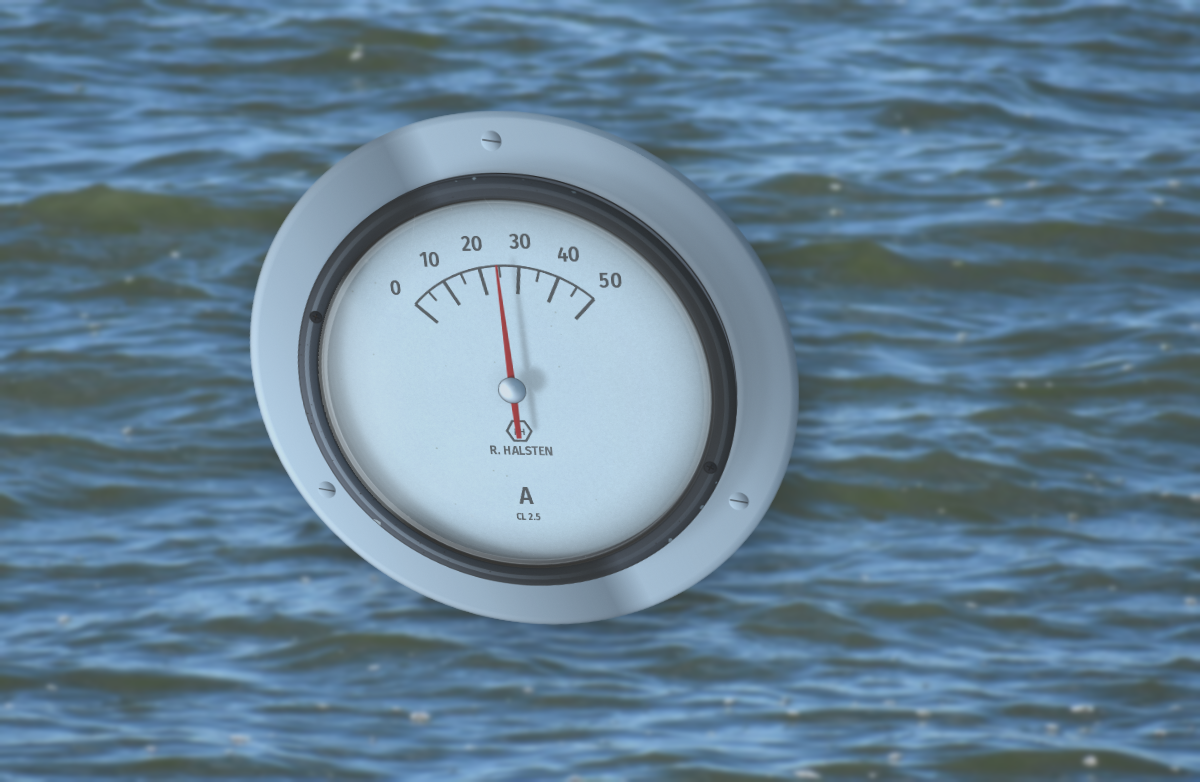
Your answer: {"value": 25, "unit": "A"}
